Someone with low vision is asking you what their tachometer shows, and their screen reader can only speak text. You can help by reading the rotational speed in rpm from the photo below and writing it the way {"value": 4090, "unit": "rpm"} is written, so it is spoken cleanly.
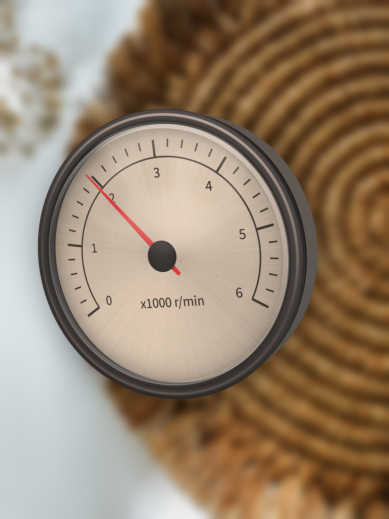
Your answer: {"value": 2000, "unit": "rpm"}
